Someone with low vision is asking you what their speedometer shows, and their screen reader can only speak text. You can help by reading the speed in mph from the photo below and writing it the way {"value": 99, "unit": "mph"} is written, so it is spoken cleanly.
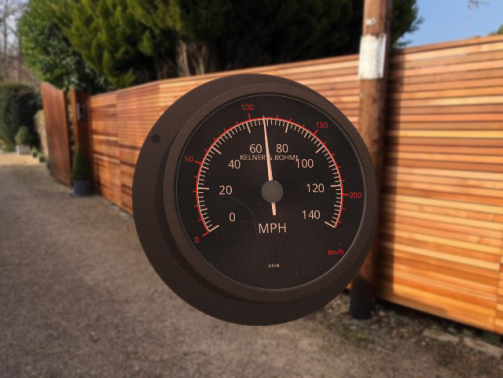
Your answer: {"value": 68, "unit": "mph"}
